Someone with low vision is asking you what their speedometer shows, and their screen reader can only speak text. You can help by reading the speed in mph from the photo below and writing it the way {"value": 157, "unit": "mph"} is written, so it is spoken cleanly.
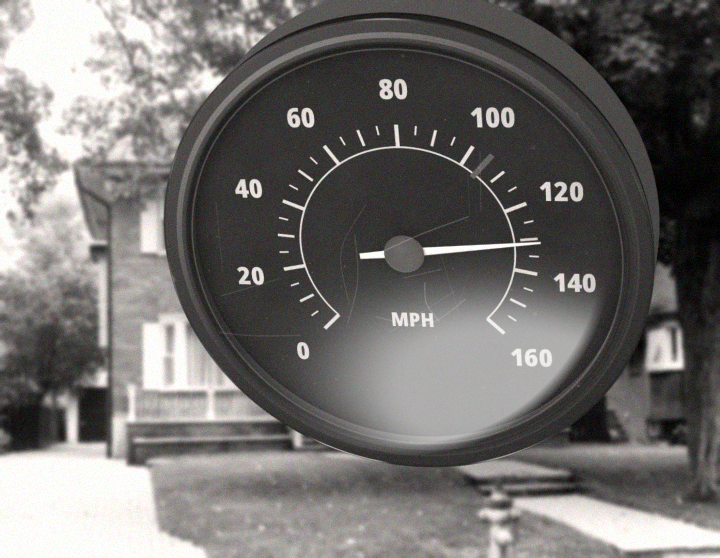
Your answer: {"value": 130, "unit": "mph"}
